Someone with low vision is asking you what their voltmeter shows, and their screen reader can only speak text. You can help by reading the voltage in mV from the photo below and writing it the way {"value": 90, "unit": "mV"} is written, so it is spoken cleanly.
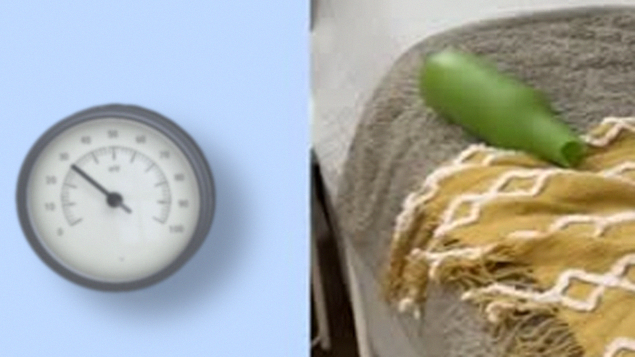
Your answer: {"value": 30, "unit": "mV"}
